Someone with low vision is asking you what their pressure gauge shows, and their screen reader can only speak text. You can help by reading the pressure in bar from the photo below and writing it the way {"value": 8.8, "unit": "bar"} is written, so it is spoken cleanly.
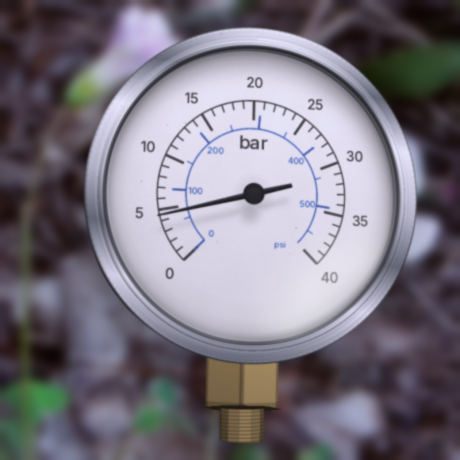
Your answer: {"value": 4.5, "unit": "bar"}
